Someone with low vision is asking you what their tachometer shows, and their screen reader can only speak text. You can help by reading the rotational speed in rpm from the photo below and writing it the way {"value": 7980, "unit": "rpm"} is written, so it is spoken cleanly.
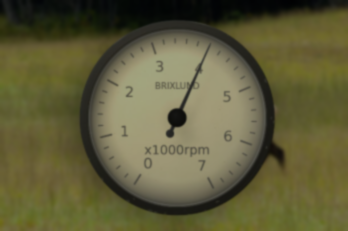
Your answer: {"value": 4000, "unit": "rpm"}
